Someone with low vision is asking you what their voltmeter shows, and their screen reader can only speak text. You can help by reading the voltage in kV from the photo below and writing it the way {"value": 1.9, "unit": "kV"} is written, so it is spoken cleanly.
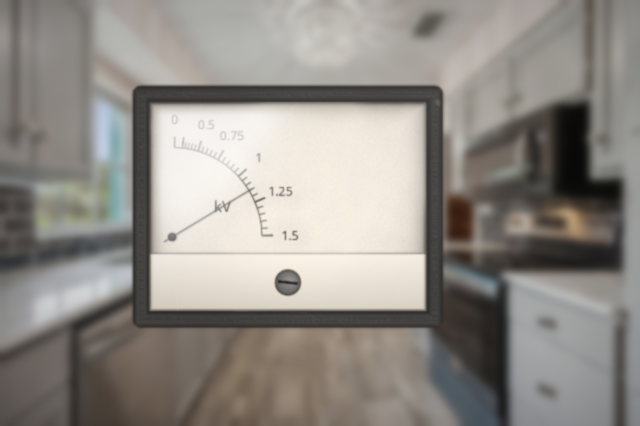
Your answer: {"value": 1.15, "unit": "kV"}
